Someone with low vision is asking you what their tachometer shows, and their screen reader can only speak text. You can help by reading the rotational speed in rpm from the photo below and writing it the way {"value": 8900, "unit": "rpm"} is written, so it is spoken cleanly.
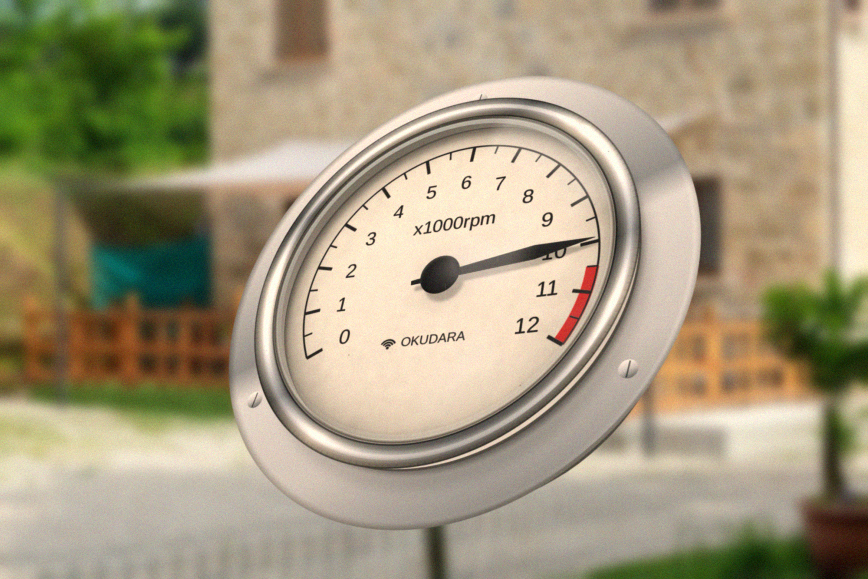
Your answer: {"value": 10000, "unit": "rpm"}
